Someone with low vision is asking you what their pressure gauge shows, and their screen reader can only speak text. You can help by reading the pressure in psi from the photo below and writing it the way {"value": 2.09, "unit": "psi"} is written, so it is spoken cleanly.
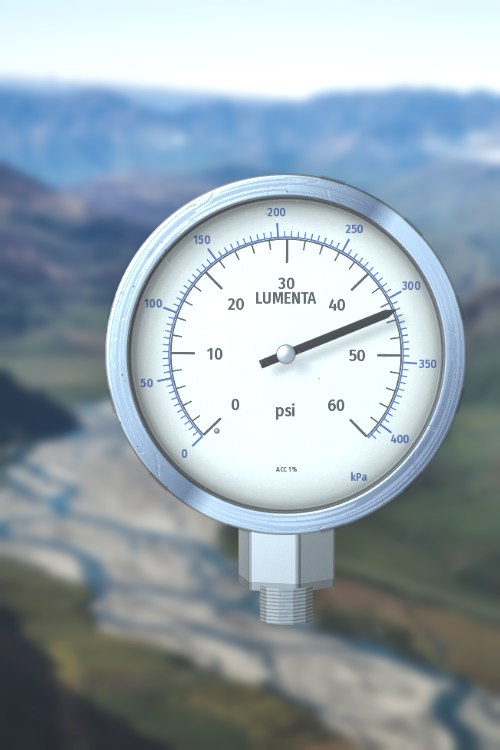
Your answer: {"value": 45, "unit": "psi"}
